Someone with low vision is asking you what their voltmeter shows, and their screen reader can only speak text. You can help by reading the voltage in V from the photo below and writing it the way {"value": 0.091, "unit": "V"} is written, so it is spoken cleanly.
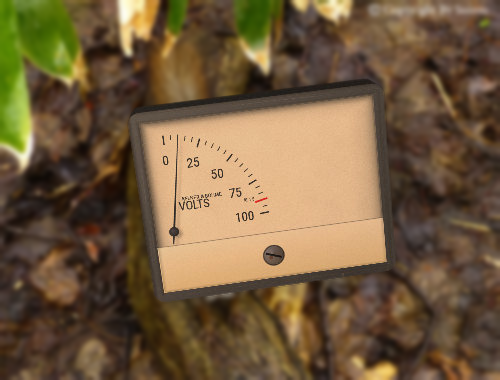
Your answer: {"value": 10, "unit": "V"}
